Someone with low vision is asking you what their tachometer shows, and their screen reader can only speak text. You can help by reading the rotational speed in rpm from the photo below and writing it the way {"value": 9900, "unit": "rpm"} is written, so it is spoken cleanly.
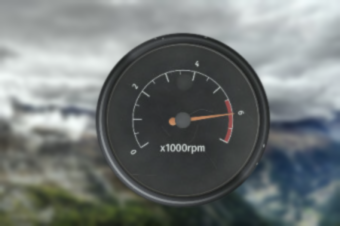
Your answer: {"value": 6000, "unit": "rpm"}
